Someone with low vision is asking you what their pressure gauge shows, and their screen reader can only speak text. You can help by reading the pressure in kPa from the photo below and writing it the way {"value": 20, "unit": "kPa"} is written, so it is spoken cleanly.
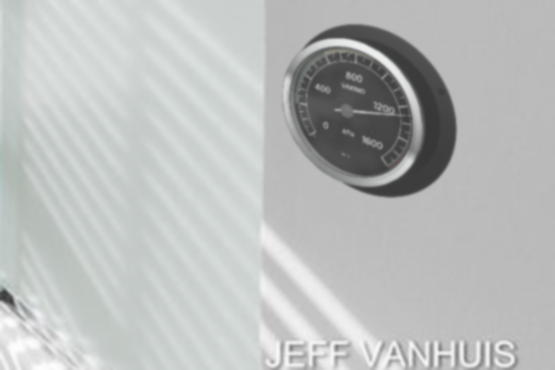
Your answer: {"value": 1250, "unit": "kPa"}
